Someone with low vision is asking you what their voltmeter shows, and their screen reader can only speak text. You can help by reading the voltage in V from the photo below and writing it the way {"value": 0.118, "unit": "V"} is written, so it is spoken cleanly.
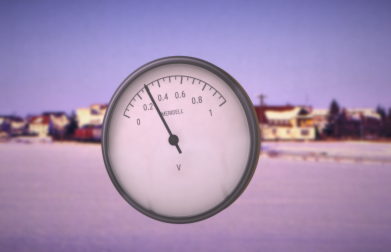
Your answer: {"value": 0.3, "unit": "V"}
